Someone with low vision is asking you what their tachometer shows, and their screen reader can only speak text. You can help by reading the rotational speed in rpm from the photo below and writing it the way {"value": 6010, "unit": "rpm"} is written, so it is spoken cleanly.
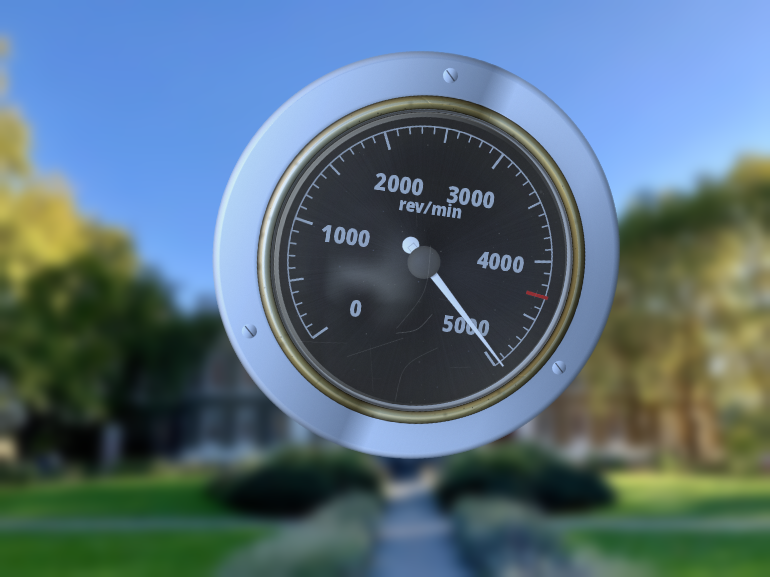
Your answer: {"value": 4950, "unit": "rpm"}
